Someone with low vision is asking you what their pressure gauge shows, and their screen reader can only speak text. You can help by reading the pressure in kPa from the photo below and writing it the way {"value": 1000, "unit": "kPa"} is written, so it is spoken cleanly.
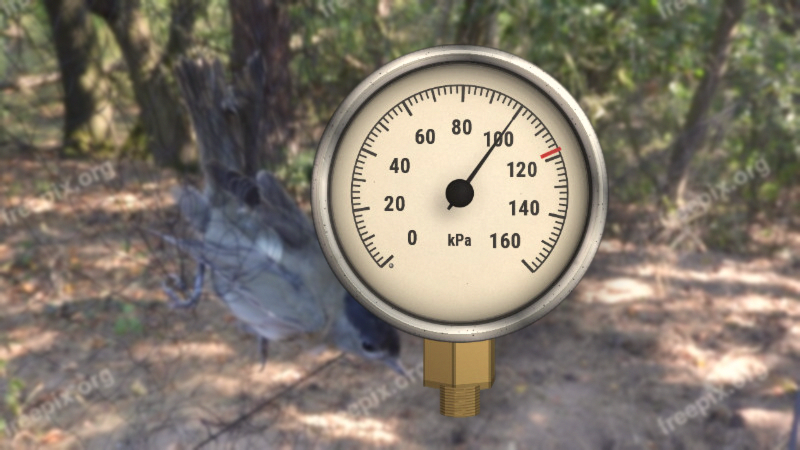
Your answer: {"value": 100, "unit": "kPa"}
